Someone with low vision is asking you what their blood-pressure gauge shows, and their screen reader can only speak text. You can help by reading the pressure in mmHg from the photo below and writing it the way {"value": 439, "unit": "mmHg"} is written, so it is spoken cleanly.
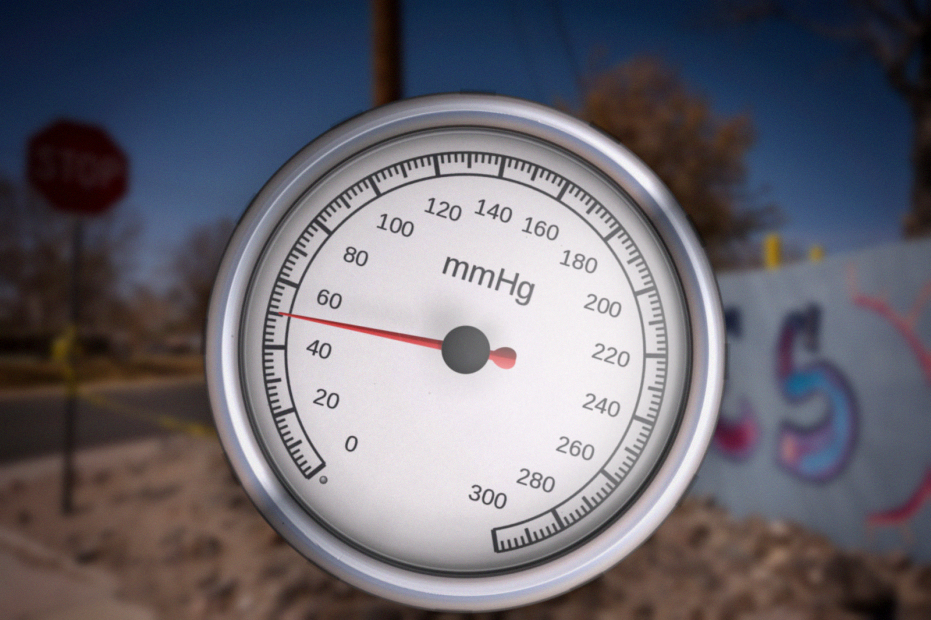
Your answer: {"value": 50, "unit": "mmHg"}
